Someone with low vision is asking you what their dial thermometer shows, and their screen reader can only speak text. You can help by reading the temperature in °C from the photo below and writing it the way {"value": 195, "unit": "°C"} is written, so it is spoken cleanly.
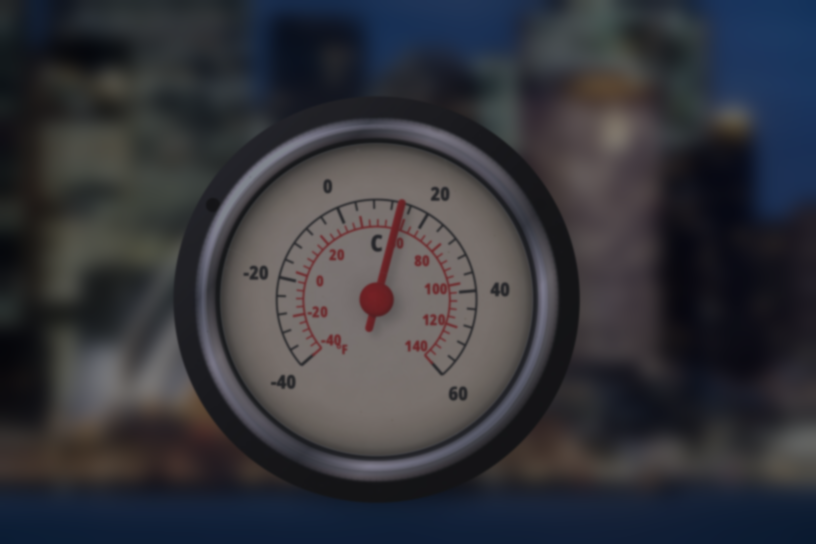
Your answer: {"value": 14, "unit": "°C"}
